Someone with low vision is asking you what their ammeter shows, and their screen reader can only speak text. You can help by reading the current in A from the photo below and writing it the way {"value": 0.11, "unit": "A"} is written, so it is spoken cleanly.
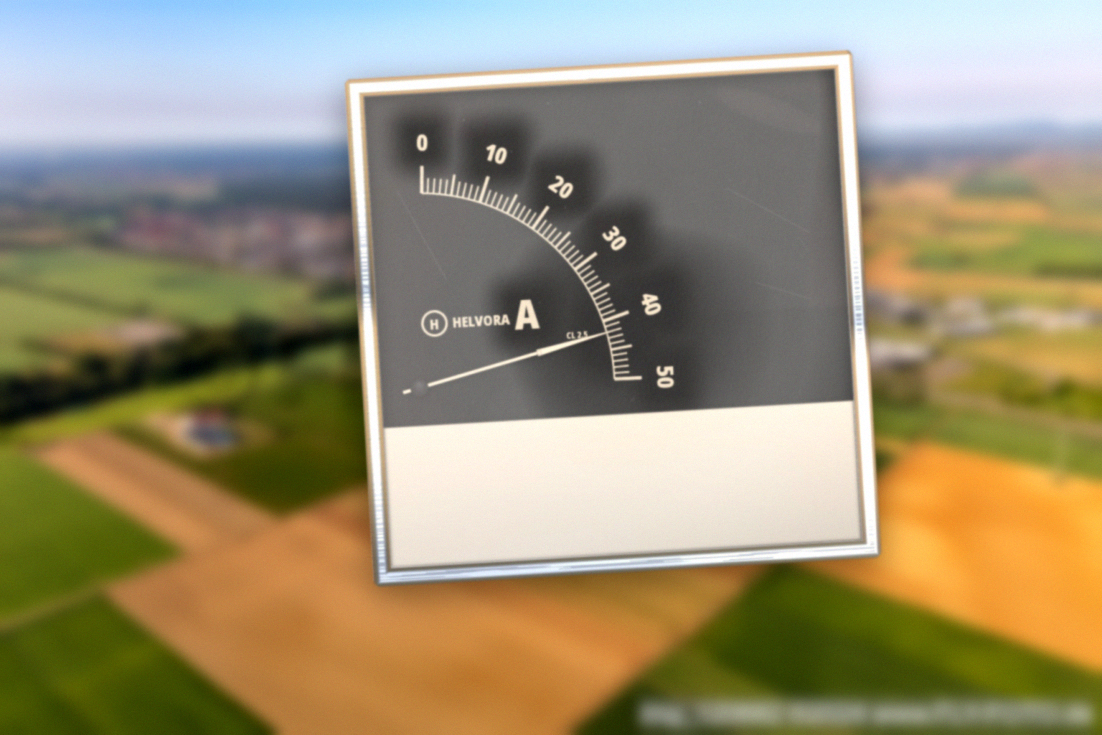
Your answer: {"value": 42, "unit": "A"}
